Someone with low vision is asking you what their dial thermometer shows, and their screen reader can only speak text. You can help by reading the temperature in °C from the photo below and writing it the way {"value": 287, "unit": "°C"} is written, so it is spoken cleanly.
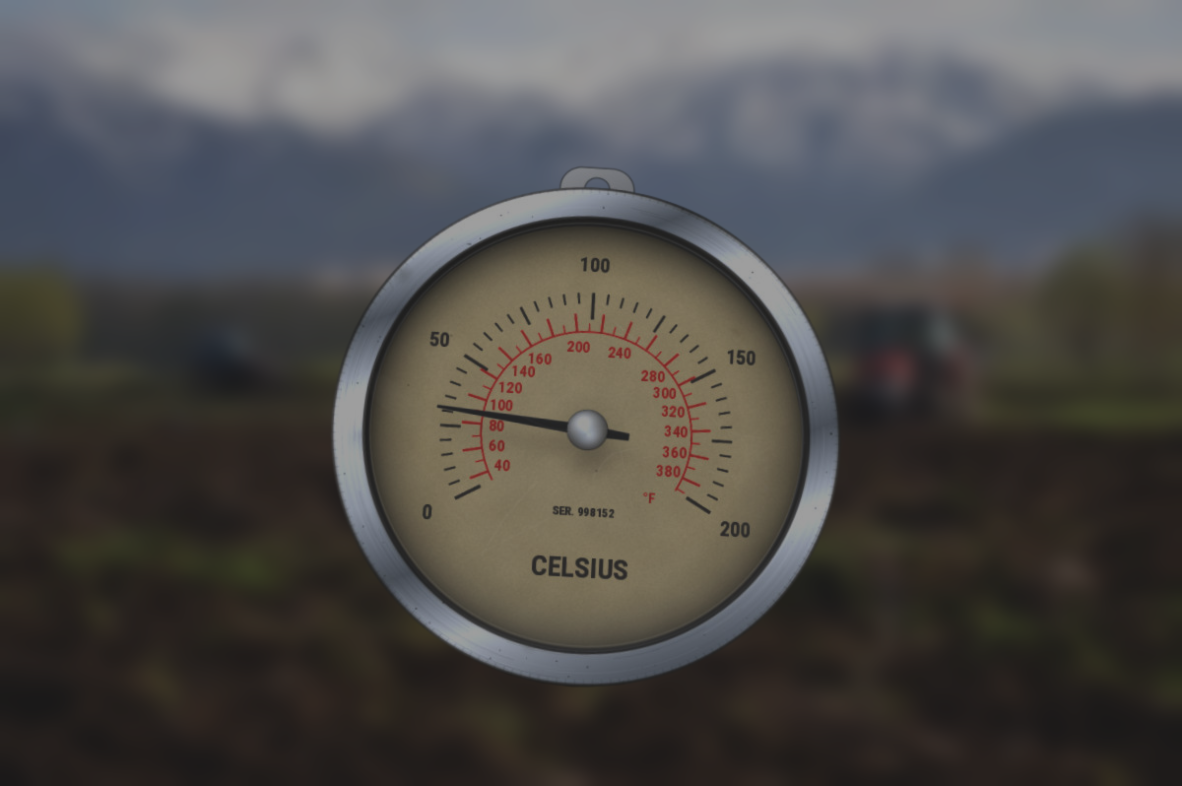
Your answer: {"value": 30, "unit": "°C"}
